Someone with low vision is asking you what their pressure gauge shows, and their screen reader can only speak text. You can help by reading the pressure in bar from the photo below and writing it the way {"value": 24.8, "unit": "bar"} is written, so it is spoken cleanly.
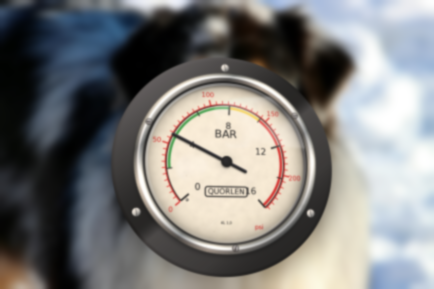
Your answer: {"value": 4, "unit": "bar"}
